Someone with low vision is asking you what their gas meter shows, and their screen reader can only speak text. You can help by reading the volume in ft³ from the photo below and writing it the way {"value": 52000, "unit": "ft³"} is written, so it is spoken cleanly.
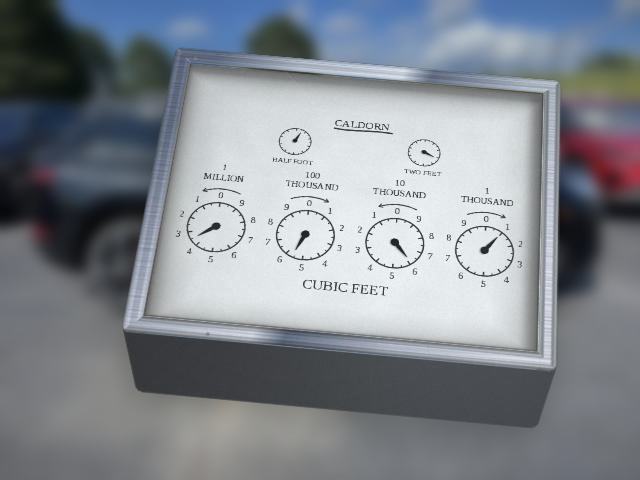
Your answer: {"value": 356100, "unit": "ft³"}
